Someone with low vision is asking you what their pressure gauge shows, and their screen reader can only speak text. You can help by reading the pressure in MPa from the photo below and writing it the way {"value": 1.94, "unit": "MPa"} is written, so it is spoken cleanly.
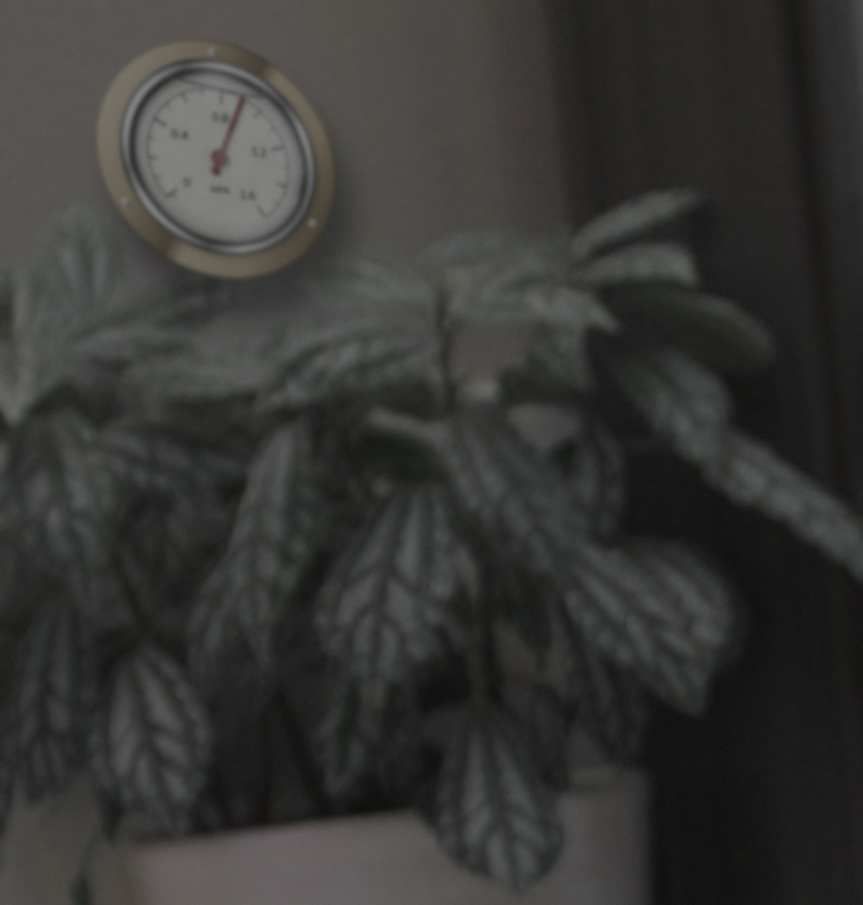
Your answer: {"value": 0.9, "unit": "MPa"}
